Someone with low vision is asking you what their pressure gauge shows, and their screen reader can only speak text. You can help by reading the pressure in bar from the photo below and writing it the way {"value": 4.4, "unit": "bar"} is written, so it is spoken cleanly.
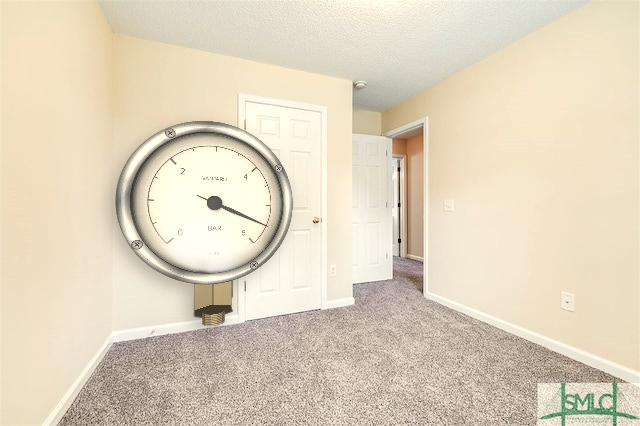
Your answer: {"value": 5.5, "unit": "bar"}
